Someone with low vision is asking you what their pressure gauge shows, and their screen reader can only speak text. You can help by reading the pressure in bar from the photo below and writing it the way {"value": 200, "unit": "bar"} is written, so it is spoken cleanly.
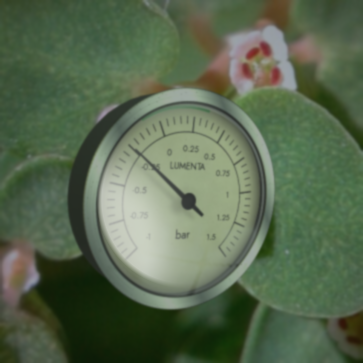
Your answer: {"value": -0.25, "unit": "bar"}
